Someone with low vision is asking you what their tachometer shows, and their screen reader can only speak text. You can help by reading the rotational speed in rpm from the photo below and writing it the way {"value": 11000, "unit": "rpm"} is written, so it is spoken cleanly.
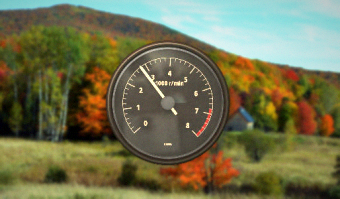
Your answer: {"value": 2800, "unit": "rpm"}
